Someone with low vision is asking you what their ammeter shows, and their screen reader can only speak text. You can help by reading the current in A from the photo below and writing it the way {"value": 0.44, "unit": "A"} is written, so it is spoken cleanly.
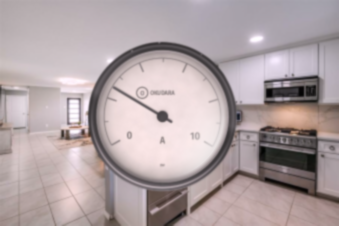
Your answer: {"value": 2.5, "unit": "A"}
